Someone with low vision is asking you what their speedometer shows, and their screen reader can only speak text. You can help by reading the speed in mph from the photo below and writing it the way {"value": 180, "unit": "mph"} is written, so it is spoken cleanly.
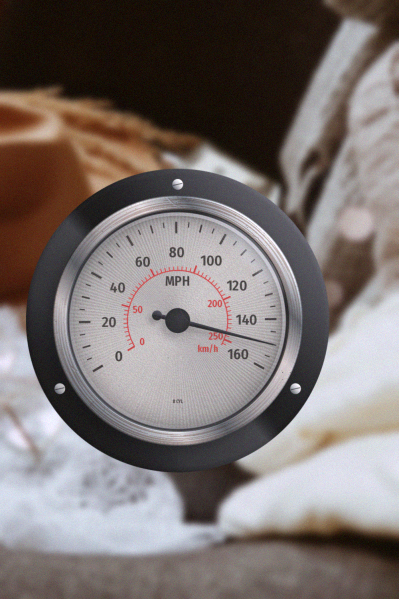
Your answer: {"value": 150, "unit": "mph"}
